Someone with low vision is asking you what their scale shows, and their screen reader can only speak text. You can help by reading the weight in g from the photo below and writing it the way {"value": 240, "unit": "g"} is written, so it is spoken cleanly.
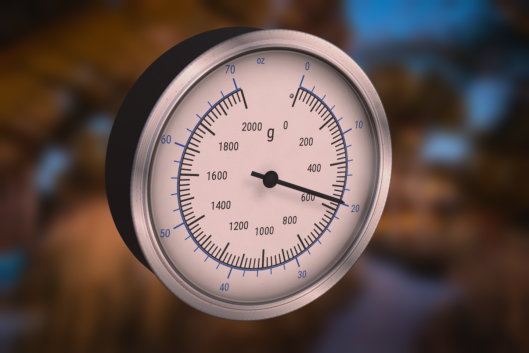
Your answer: {"value": 560, "unit": "g"}
